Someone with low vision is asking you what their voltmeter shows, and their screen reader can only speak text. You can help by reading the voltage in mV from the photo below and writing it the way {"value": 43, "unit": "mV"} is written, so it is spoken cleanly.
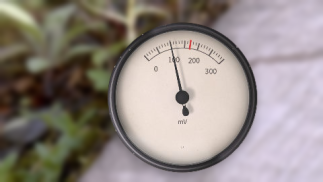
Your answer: {"value": 100, "unit": "mV"}
